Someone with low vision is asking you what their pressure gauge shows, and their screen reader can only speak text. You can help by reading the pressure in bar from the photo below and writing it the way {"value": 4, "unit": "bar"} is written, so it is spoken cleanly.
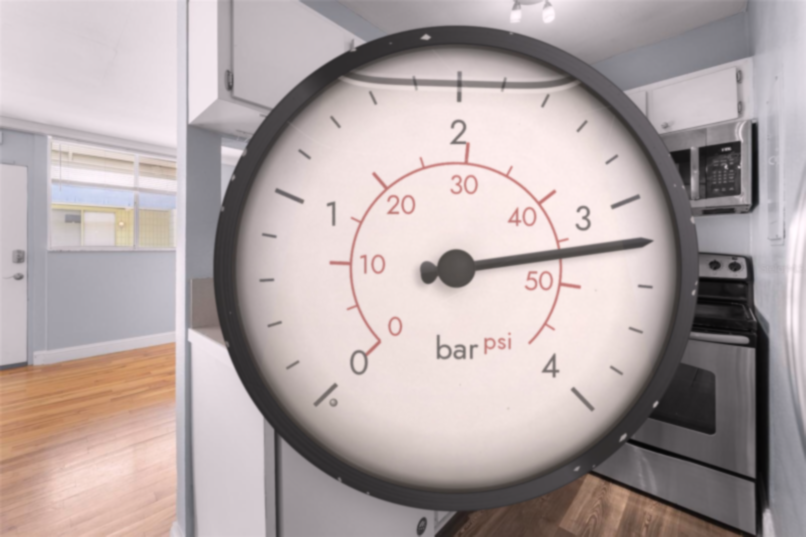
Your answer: {"value": 3.2, "unit": "bar"}
